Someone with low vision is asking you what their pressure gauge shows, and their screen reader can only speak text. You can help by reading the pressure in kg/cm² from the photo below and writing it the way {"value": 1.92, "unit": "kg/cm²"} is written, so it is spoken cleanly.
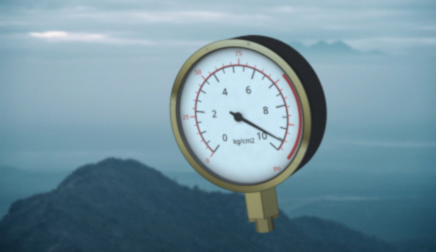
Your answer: {"value": 9.5, "unit": "kg/cm²"}
